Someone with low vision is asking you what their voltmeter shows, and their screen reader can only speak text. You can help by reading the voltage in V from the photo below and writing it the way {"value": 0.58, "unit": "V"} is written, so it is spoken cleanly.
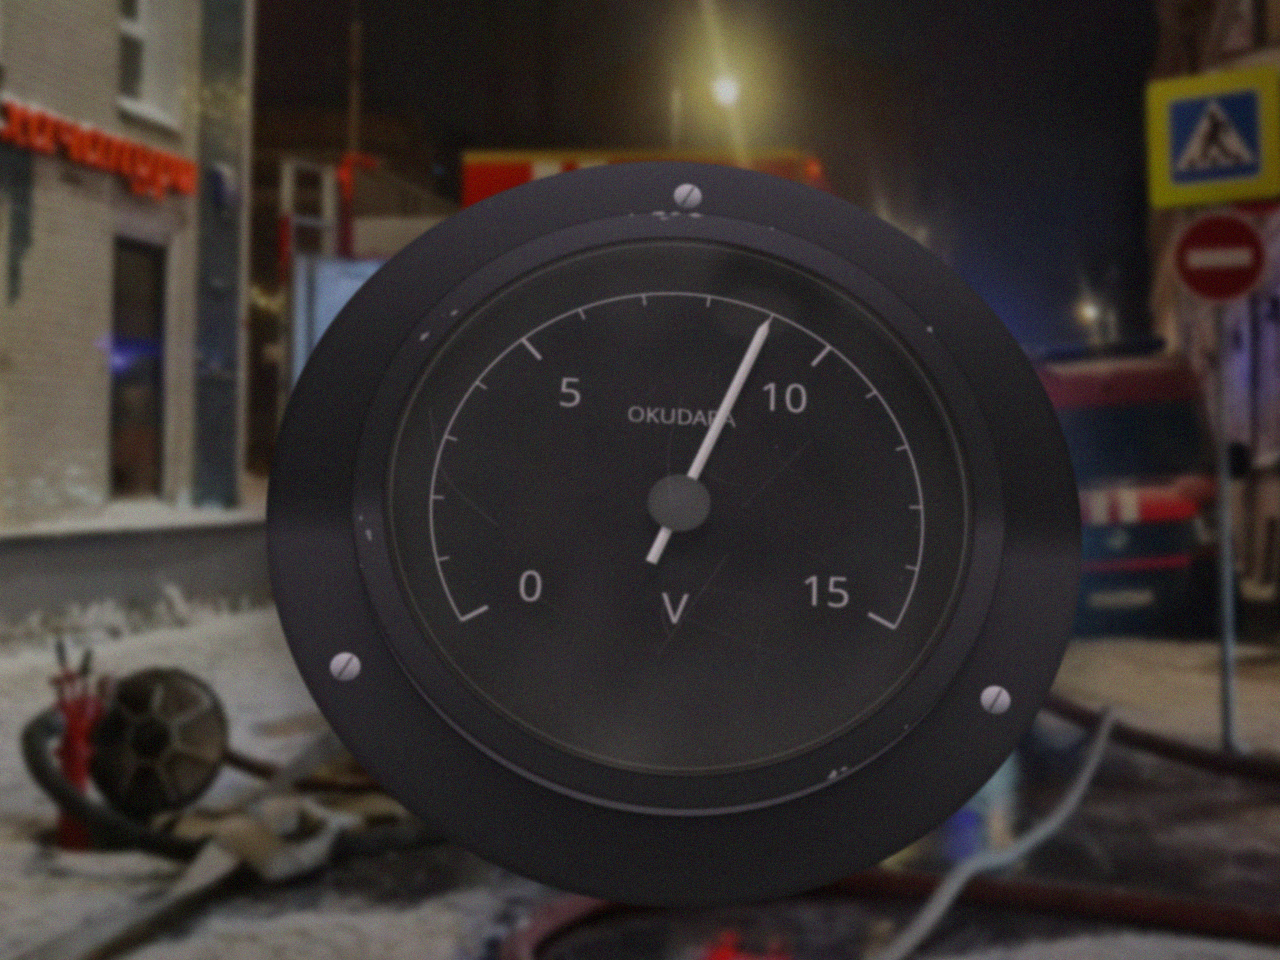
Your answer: {"value": 9, "unit": "V"}
